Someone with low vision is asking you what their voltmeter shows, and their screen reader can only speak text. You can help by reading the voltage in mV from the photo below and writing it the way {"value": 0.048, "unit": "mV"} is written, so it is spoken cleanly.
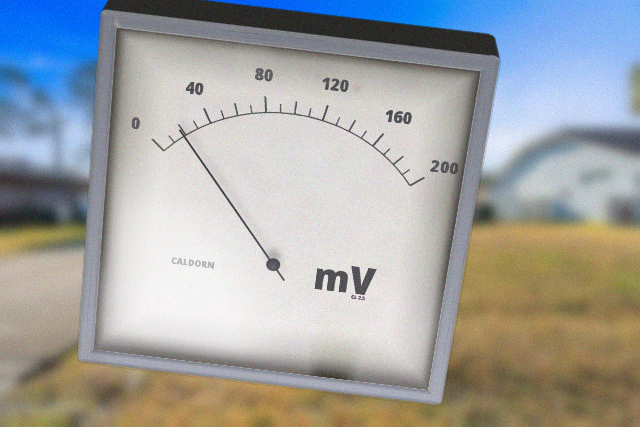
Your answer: {"value": 20, "unit": "mV"}
